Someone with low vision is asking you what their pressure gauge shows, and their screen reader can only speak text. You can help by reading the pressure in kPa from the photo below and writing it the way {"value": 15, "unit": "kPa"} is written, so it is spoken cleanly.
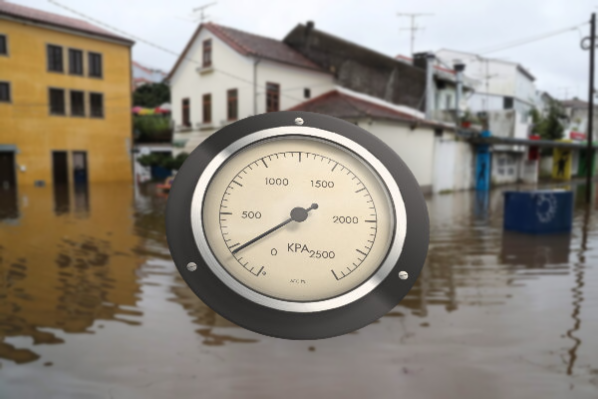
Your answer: {"value": 200, "unit": "kPa"}
